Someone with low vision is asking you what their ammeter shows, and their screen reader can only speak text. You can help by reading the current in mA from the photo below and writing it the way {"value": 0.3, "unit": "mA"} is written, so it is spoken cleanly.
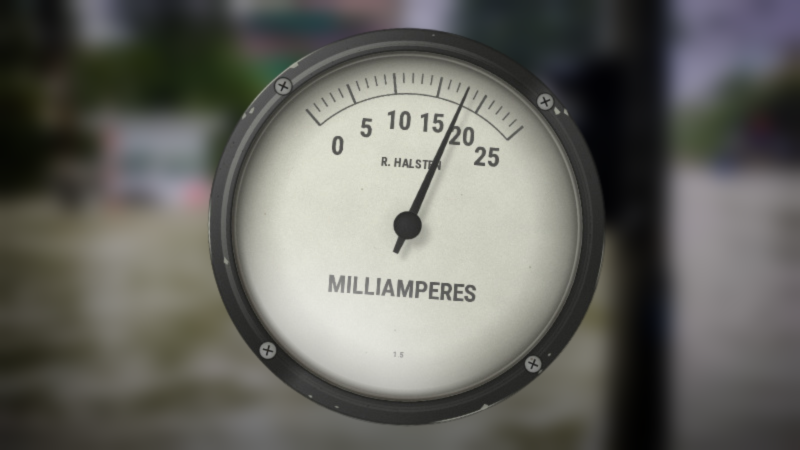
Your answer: {"value": 18, "unit": "mA"}
